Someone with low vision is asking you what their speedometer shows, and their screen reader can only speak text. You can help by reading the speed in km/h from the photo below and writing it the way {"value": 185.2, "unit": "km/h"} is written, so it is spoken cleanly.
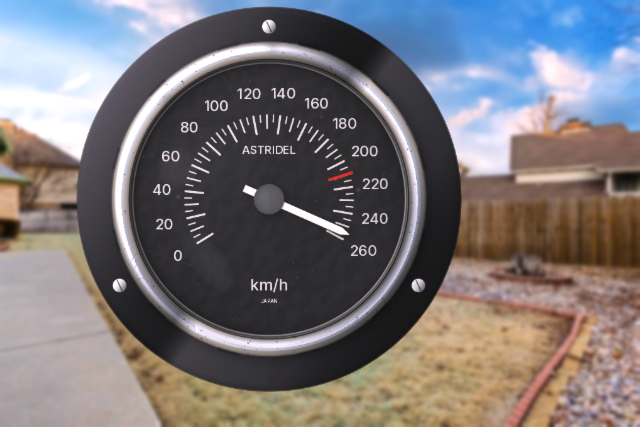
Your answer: {"value": 255, "unit": "km/h"}
